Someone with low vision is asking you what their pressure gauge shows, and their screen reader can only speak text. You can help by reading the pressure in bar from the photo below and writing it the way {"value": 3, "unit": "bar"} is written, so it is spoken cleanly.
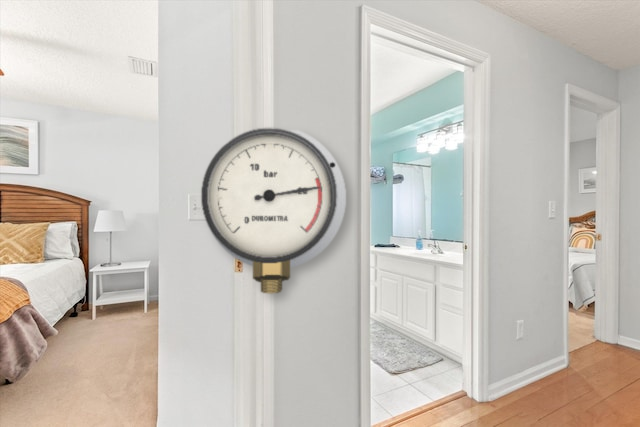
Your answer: {"value": 20, "unit": "bar"}
